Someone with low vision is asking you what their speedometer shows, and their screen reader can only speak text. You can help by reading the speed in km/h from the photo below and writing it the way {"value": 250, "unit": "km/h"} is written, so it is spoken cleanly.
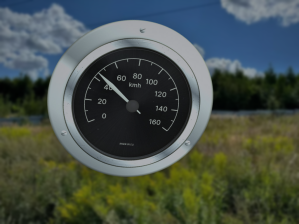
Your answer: {"value": 45, "unit": "km/h"}
